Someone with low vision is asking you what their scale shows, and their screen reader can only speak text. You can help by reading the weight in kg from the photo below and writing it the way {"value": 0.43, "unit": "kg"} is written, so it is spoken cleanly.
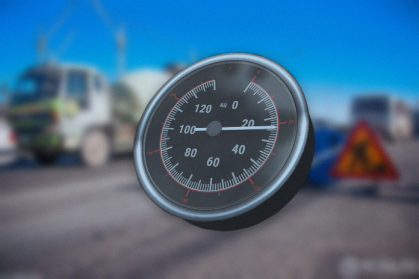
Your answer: {"value": 25, "unit": "kg"}
